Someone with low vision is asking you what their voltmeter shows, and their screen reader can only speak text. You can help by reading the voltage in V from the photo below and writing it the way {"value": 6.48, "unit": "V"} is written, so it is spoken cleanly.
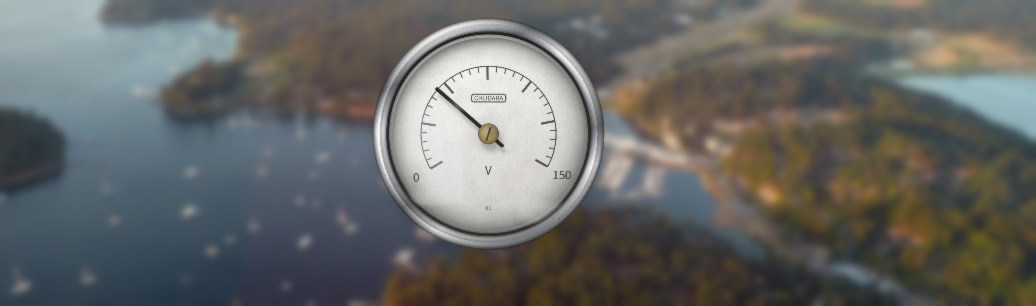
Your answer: {"value": 45, "unit": "V"}
